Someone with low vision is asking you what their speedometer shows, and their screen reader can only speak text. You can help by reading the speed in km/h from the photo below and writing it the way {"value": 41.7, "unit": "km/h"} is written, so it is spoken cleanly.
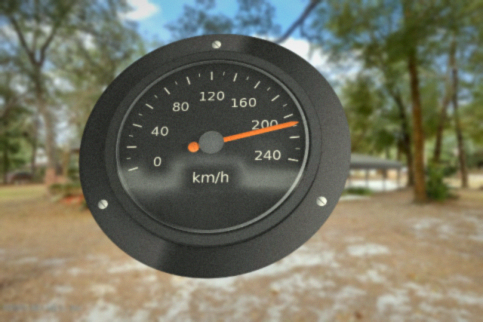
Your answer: {"value": 210, "unit": "km/h"}
